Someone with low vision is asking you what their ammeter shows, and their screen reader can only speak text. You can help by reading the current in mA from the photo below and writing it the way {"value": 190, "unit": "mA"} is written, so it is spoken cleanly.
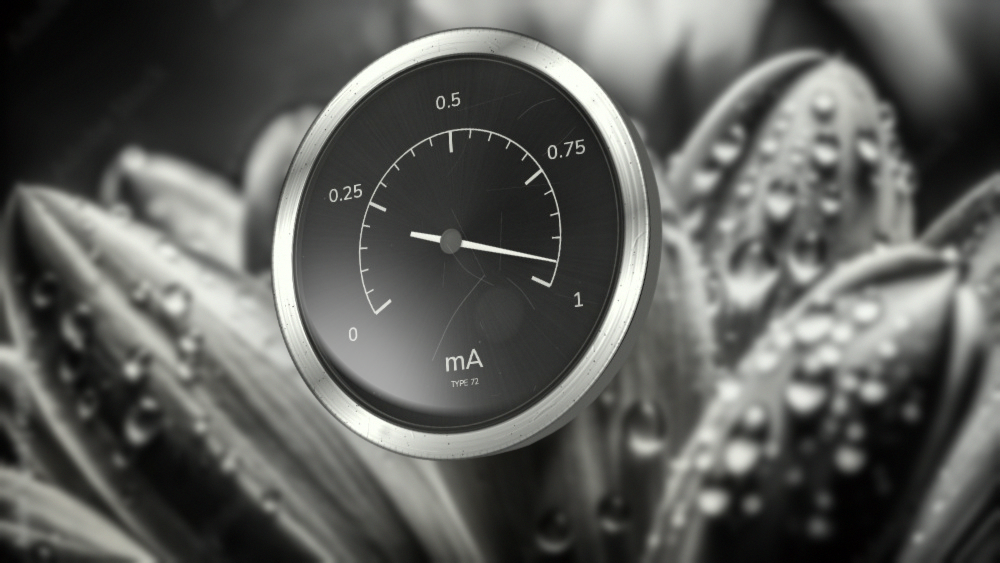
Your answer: {"value": 0.95, "unit": "mA"}
